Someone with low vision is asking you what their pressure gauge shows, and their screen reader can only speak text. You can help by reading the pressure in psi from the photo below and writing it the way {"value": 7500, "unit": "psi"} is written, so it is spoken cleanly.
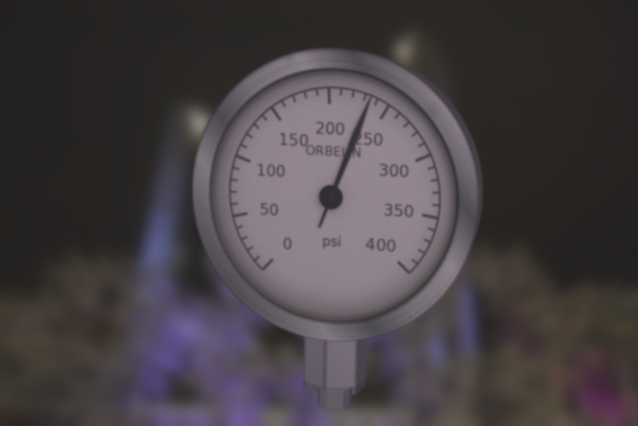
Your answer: {"value": 235, "unit": "psi"}
